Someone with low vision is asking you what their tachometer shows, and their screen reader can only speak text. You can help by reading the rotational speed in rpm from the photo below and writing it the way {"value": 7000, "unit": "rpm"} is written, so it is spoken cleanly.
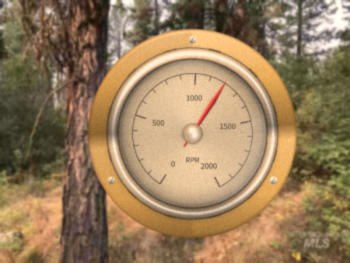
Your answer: {"value": 1200, "unit": "rpm"}
